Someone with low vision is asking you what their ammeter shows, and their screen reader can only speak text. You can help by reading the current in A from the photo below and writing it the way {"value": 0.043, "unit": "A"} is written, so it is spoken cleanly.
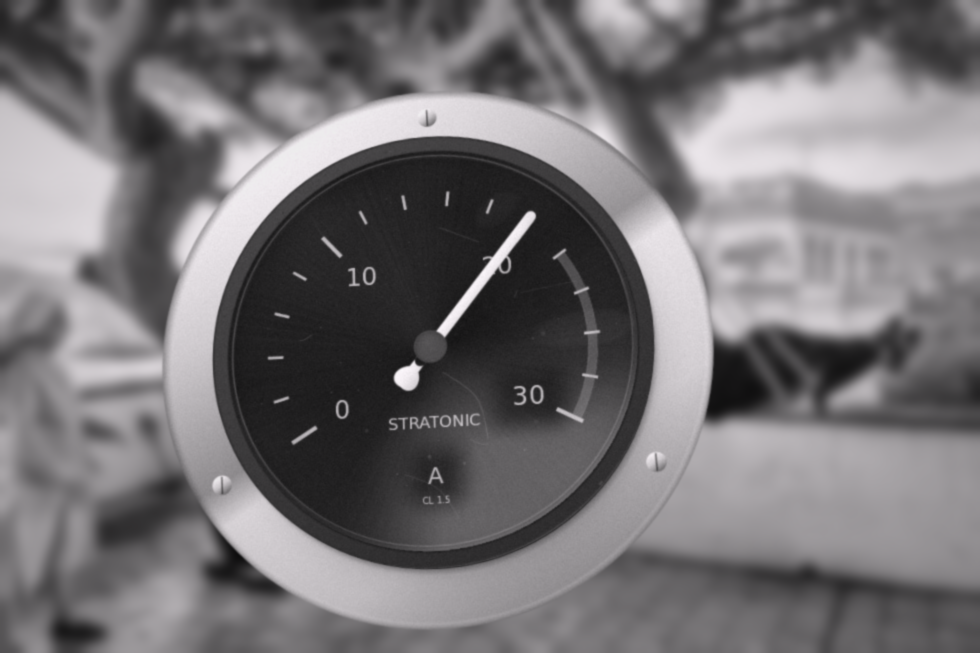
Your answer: {"value": 20, "unit": "A"}
